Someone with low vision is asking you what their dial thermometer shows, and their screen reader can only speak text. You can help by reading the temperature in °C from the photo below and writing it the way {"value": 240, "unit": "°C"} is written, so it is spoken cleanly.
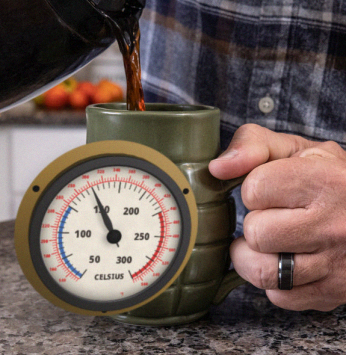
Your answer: {"value": 150, "unit": "°C"}
